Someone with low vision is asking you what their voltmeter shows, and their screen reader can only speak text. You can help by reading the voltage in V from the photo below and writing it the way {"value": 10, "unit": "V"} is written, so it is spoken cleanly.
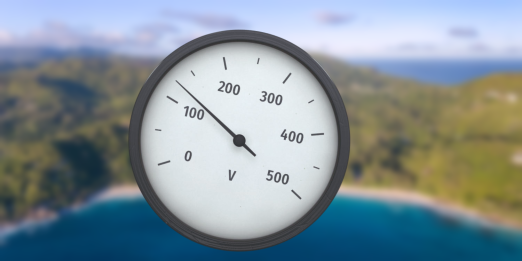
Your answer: {"value": 125, "unit": "V"}
